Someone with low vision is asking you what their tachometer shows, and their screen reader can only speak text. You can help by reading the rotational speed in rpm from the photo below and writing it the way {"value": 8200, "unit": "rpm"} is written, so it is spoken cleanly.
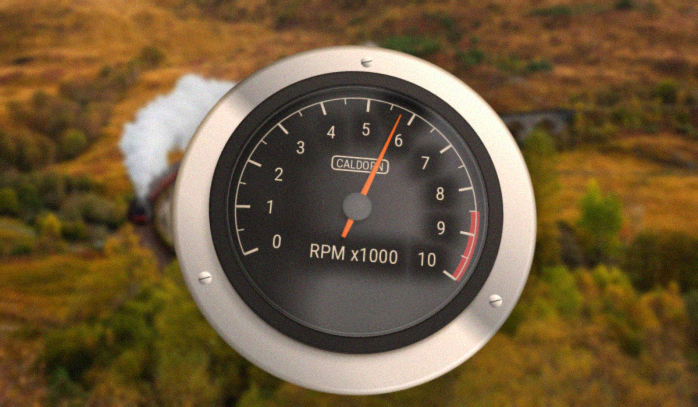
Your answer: {"value": 5750, "unit": "rpm"}
